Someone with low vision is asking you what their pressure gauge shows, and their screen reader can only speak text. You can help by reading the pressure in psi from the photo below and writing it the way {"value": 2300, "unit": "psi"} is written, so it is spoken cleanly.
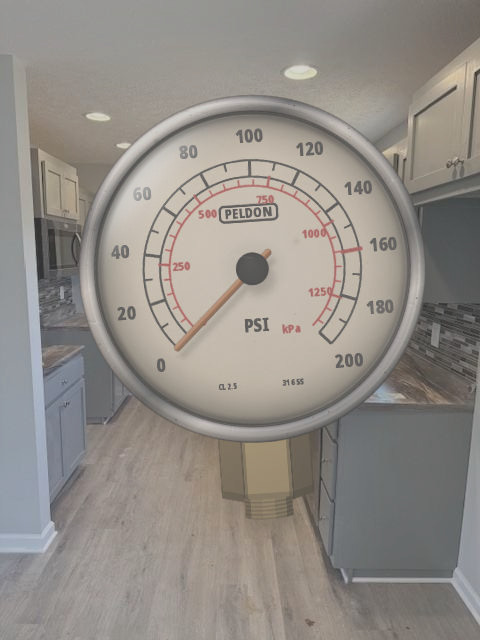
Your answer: {"value": 0, "unit": "psi"}
